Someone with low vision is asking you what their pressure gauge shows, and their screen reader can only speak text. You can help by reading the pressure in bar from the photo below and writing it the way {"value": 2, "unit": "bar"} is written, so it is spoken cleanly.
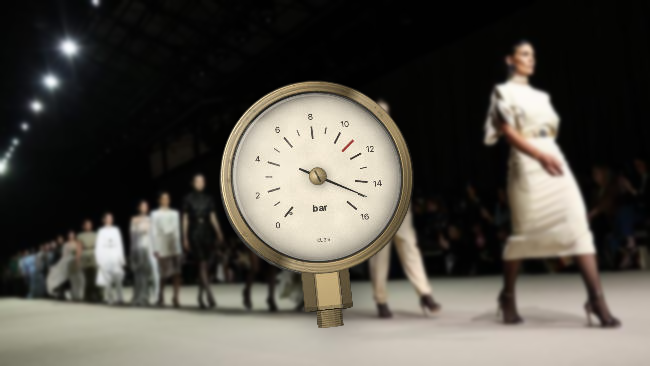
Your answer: {"value": 15, "unit": "bar"}
